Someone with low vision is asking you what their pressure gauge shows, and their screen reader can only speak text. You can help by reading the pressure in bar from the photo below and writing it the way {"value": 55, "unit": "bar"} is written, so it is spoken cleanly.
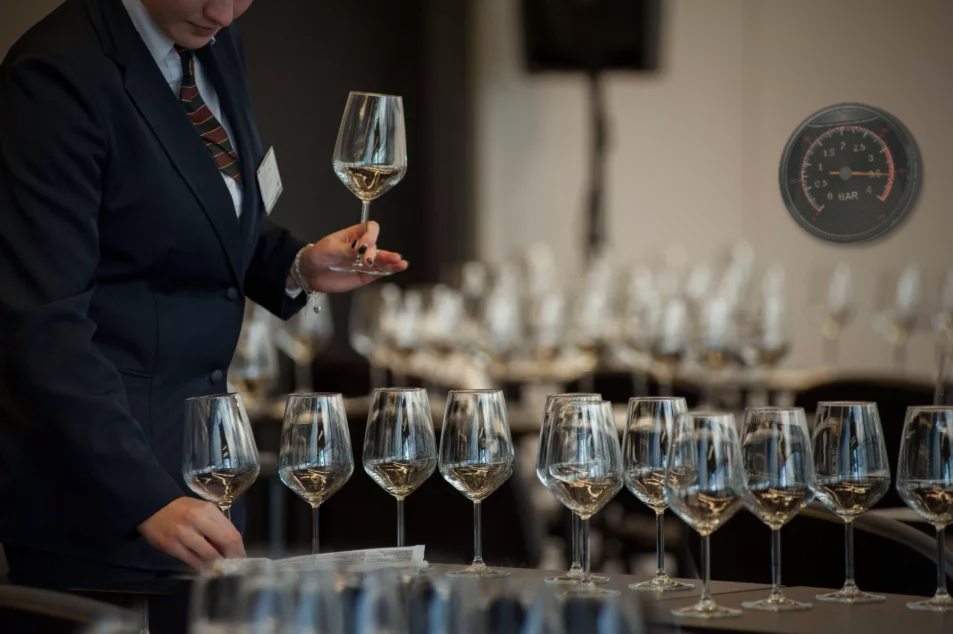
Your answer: {"value": 3.5, "unit": "bar"}
